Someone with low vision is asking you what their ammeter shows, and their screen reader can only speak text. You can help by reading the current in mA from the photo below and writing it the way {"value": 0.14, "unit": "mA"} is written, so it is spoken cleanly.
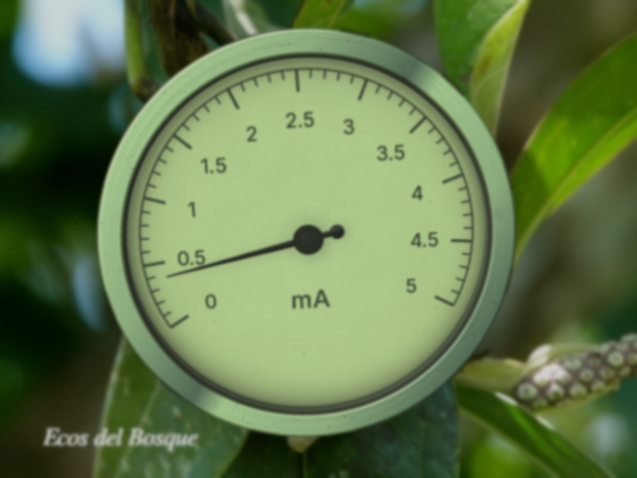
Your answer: {"value": 0.4, "unit": "mA"}
